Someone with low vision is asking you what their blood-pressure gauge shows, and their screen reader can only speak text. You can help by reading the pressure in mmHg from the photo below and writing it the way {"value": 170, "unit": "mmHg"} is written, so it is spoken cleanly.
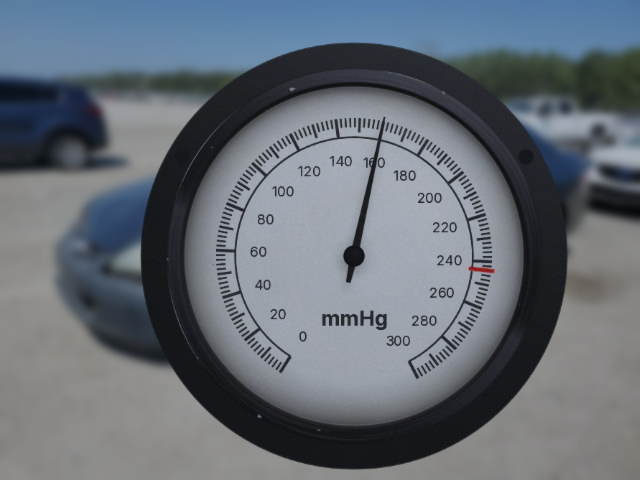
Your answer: {"value": 160, "unit": "mmHg"}
